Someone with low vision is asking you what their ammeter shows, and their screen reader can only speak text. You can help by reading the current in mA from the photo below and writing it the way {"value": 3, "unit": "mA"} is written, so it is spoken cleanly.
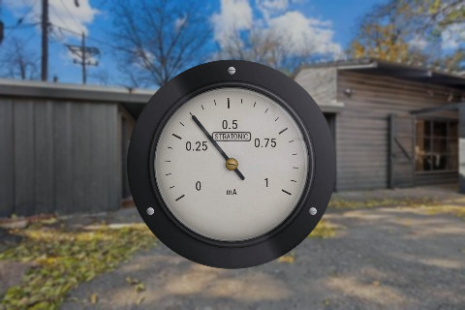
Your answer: {"value": 0.35, "unit": "mA"}
